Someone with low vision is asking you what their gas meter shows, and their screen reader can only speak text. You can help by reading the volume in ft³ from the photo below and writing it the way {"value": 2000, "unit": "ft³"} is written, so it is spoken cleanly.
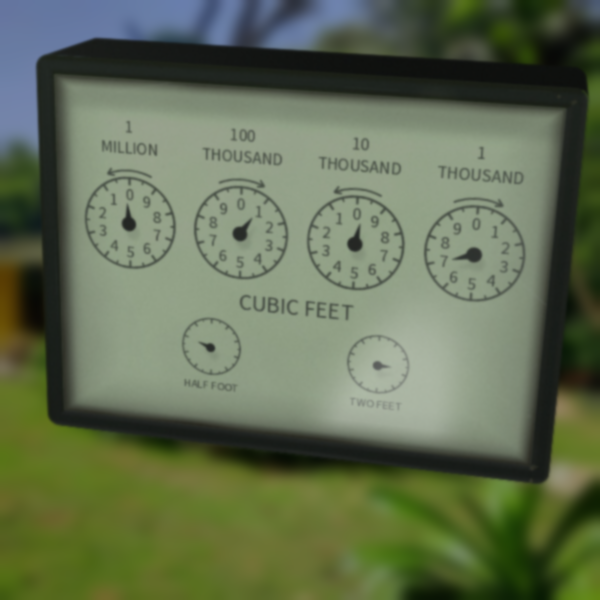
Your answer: {"value": 9700, "unit": "ft³"}
